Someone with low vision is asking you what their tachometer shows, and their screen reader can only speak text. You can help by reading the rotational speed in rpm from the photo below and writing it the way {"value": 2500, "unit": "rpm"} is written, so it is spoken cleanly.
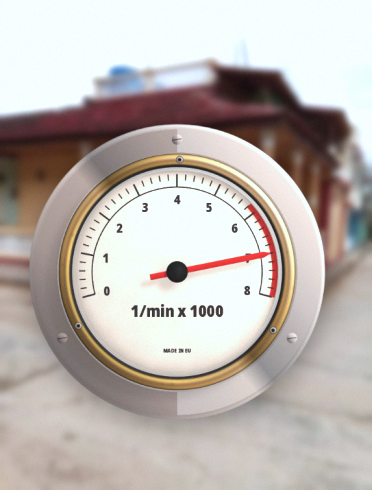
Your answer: {"value": 7000, "unit": "rpm"}
